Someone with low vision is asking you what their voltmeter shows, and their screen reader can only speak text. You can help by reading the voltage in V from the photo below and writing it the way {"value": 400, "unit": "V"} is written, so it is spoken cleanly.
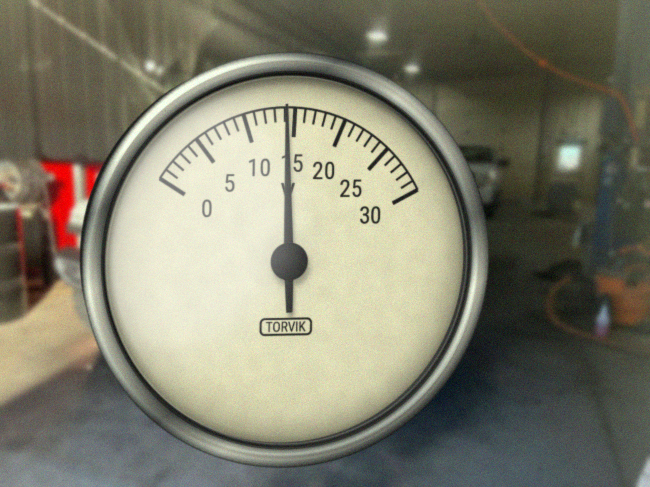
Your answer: {"value": 14, "unit": "V"}
